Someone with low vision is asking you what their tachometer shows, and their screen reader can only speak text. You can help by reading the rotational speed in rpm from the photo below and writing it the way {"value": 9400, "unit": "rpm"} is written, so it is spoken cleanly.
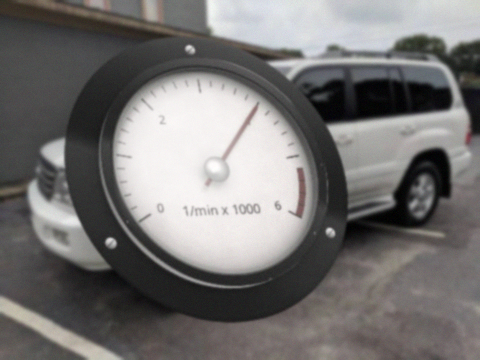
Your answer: {"value": 4000, "unit": "rpm"}
